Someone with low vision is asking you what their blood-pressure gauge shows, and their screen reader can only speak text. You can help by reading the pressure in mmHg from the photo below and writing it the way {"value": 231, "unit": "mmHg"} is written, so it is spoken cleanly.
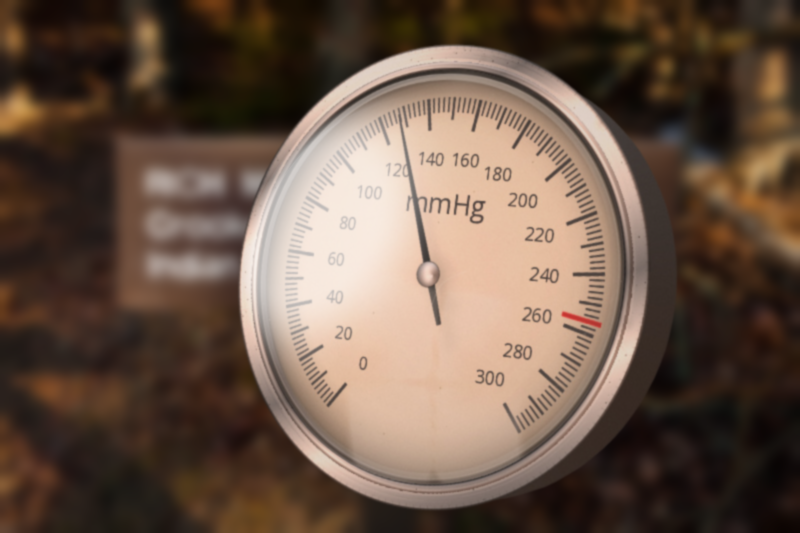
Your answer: {"value": 130, "unit": "mmHg"}
